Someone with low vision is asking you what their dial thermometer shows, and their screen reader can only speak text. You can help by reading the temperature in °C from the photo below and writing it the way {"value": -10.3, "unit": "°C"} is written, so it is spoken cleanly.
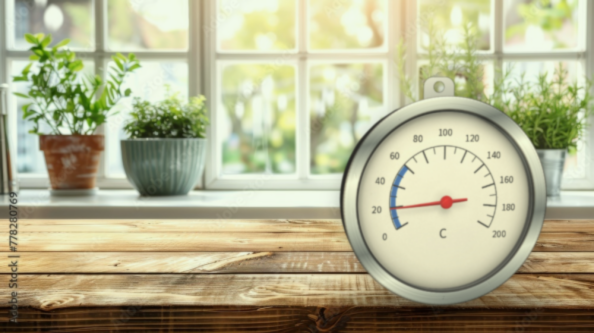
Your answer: {"value": 20, "unit": "°C"}
